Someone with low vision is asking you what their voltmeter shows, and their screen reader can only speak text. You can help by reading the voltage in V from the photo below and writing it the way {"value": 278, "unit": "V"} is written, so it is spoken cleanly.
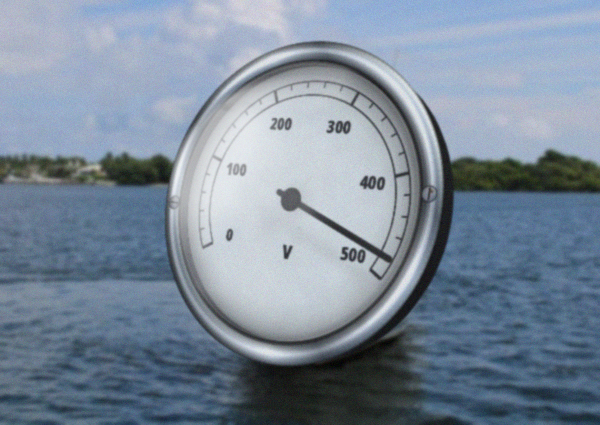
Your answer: {"value": 480, "unit": "V"}
